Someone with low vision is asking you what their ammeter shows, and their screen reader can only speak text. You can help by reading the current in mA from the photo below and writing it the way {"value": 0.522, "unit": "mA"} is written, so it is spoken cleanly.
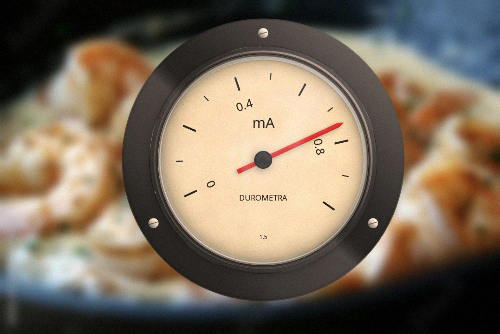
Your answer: {"value": 0.75, "unit": "mA"}
